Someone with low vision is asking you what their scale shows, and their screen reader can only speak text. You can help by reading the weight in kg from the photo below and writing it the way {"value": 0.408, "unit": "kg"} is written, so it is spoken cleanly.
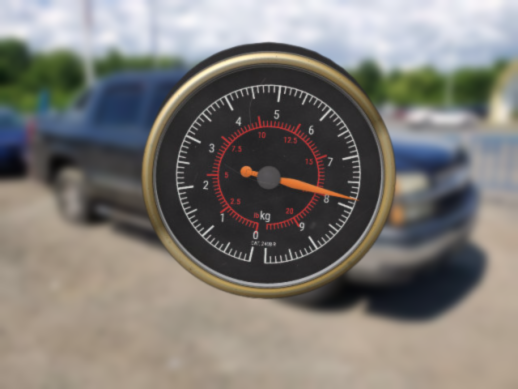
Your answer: {"value": 7.8, "unit": "kg"}
